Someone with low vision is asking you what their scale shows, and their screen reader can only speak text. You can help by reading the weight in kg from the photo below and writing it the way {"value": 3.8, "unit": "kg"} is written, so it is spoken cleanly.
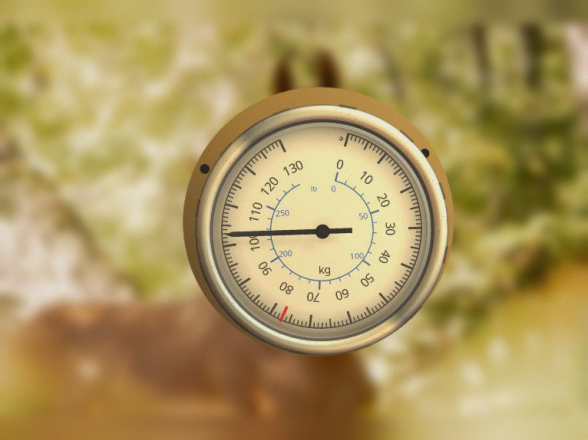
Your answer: {"value": 103, "unit": "kg"}
